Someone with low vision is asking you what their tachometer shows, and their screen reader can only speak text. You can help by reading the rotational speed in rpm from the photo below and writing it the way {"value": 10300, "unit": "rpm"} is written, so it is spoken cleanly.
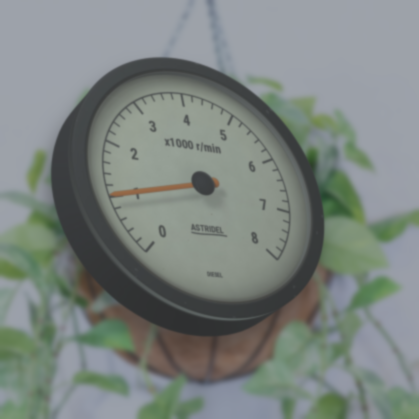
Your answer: {"value": 1000, "unit": "rpm"}
